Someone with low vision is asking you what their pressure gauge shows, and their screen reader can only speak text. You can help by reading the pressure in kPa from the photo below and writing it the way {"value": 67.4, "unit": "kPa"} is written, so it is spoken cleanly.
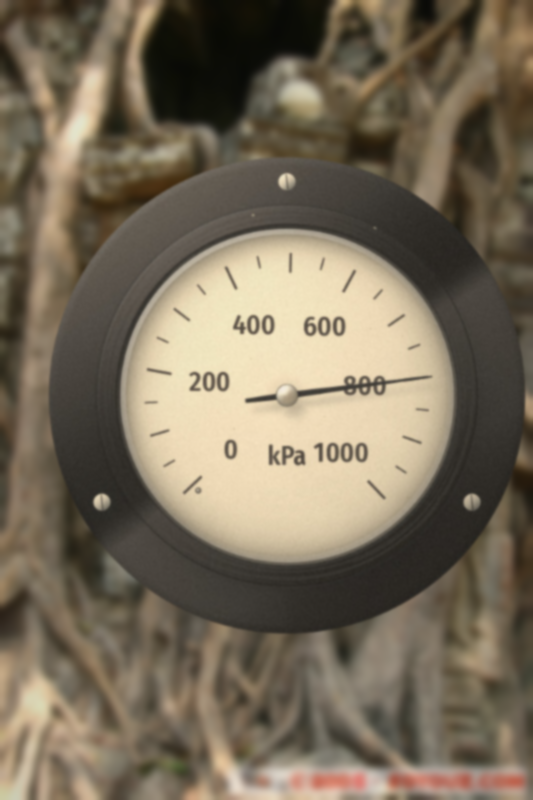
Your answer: {"value": 800, "unit": "kPa"}
